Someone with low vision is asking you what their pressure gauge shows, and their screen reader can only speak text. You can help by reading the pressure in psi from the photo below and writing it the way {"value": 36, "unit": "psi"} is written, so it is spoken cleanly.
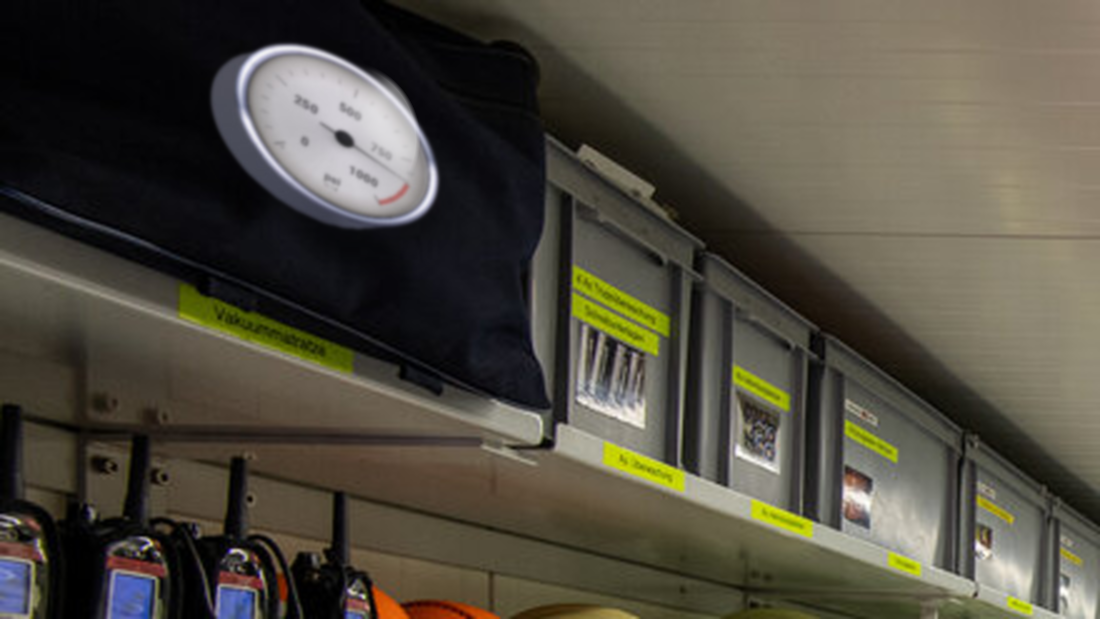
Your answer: {"value": 850, "unit": "psi"}
